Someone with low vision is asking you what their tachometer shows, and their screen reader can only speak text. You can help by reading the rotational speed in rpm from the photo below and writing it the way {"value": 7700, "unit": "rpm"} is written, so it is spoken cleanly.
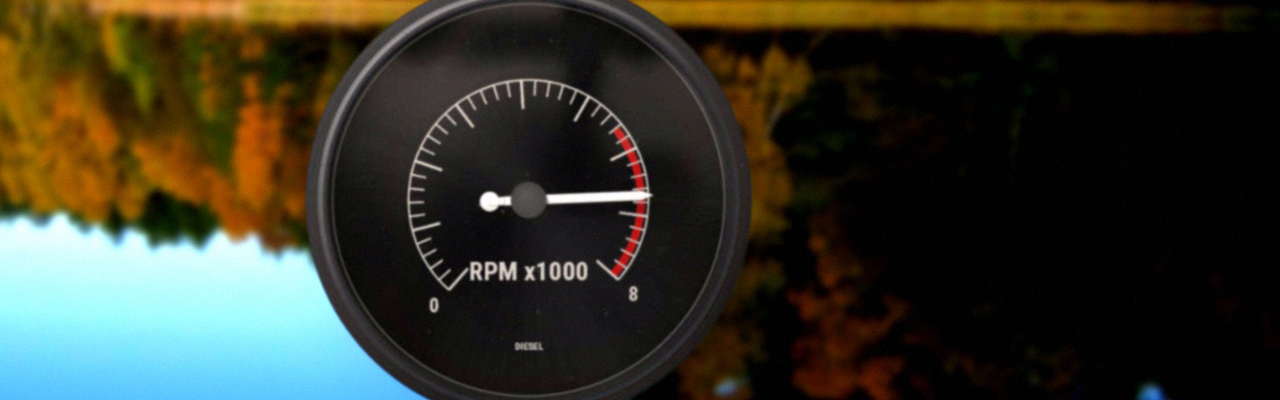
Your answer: {"value": 6700, "unit": "rpm"}
